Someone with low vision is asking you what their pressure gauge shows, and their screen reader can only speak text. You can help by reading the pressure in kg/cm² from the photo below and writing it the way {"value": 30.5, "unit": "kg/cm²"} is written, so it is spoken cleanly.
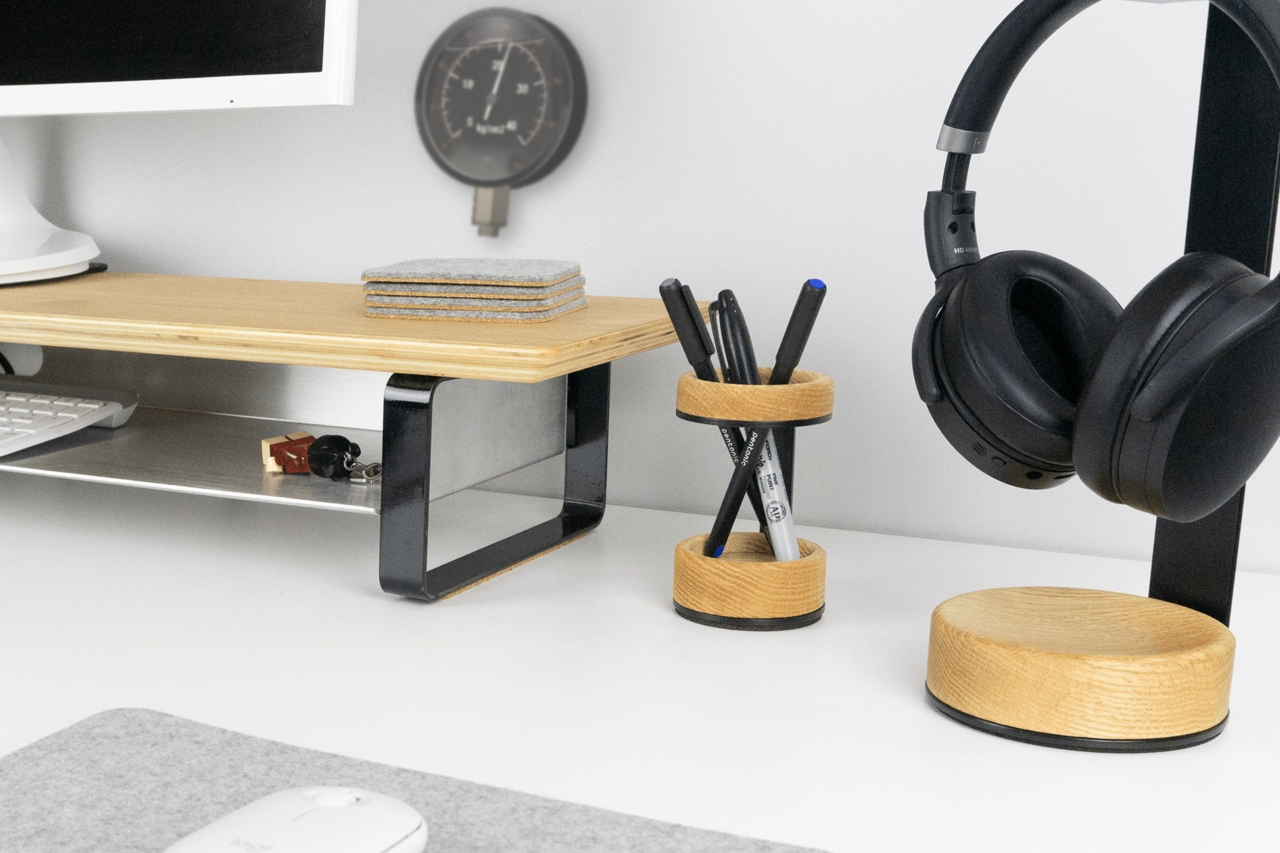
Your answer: {"value": 22, "unit": "kg/cm²"}
